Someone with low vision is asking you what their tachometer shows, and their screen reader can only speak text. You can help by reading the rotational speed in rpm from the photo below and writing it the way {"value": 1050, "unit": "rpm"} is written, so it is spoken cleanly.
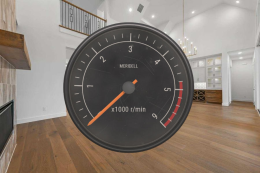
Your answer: {"value": 0, "unit": "rpm"}
